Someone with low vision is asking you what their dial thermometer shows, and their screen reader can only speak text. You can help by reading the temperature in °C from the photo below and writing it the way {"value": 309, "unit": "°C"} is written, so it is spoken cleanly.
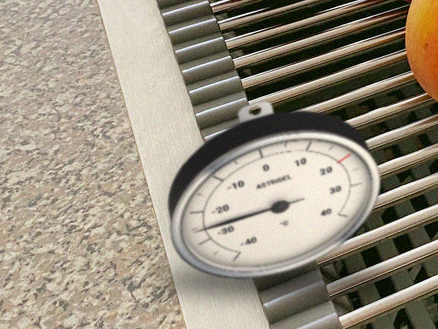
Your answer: {"value": -25, "unit": "°C"}
